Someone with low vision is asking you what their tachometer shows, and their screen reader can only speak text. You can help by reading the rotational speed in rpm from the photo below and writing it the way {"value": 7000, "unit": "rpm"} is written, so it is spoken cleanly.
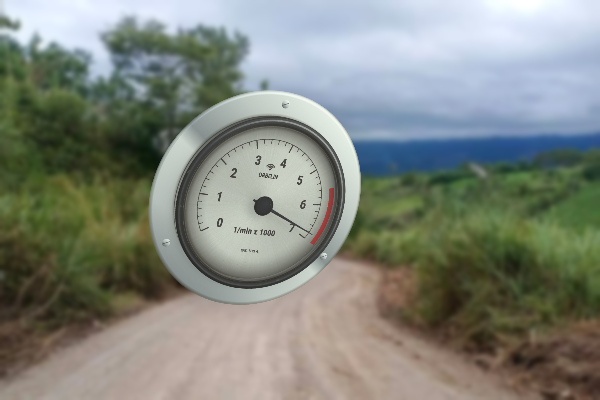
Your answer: {"value": 6800, "unit": "rpm"}
